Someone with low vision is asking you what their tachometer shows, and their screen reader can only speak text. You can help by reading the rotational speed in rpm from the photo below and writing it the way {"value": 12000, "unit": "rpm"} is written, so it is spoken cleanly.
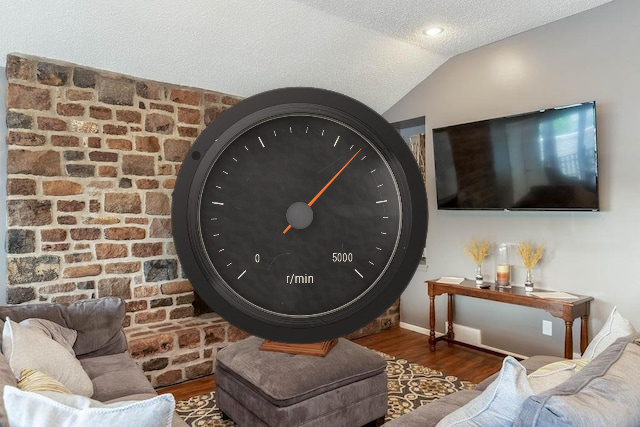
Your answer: {"value": 3300, "unit": "rpm"}
